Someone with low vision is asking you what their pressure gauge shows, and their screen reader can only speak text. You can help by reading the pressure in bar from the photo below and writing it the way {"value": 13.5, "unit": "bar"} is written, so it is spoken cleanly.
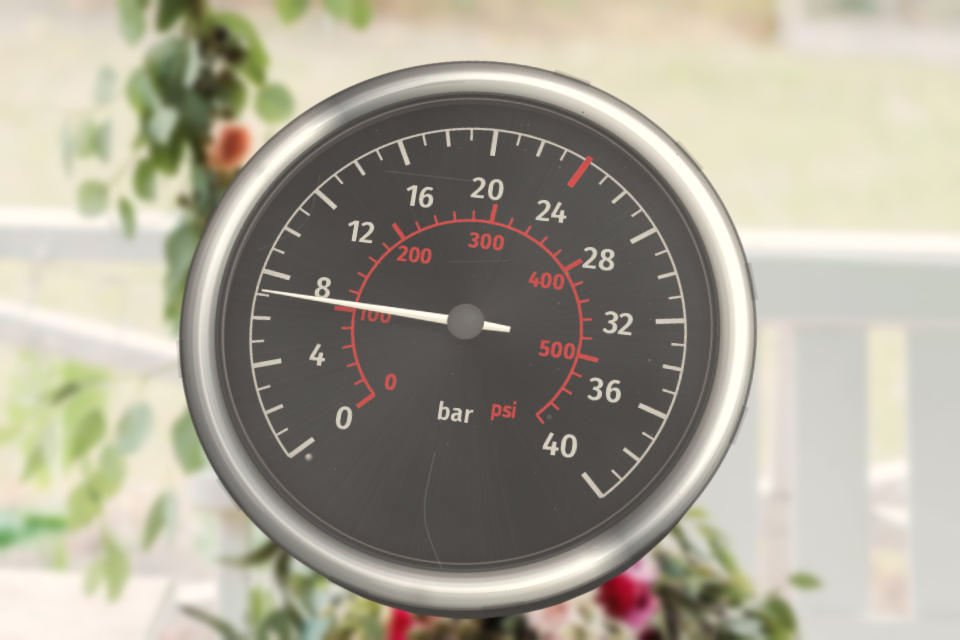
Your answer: {"value": 7, "unit": "bar"}
